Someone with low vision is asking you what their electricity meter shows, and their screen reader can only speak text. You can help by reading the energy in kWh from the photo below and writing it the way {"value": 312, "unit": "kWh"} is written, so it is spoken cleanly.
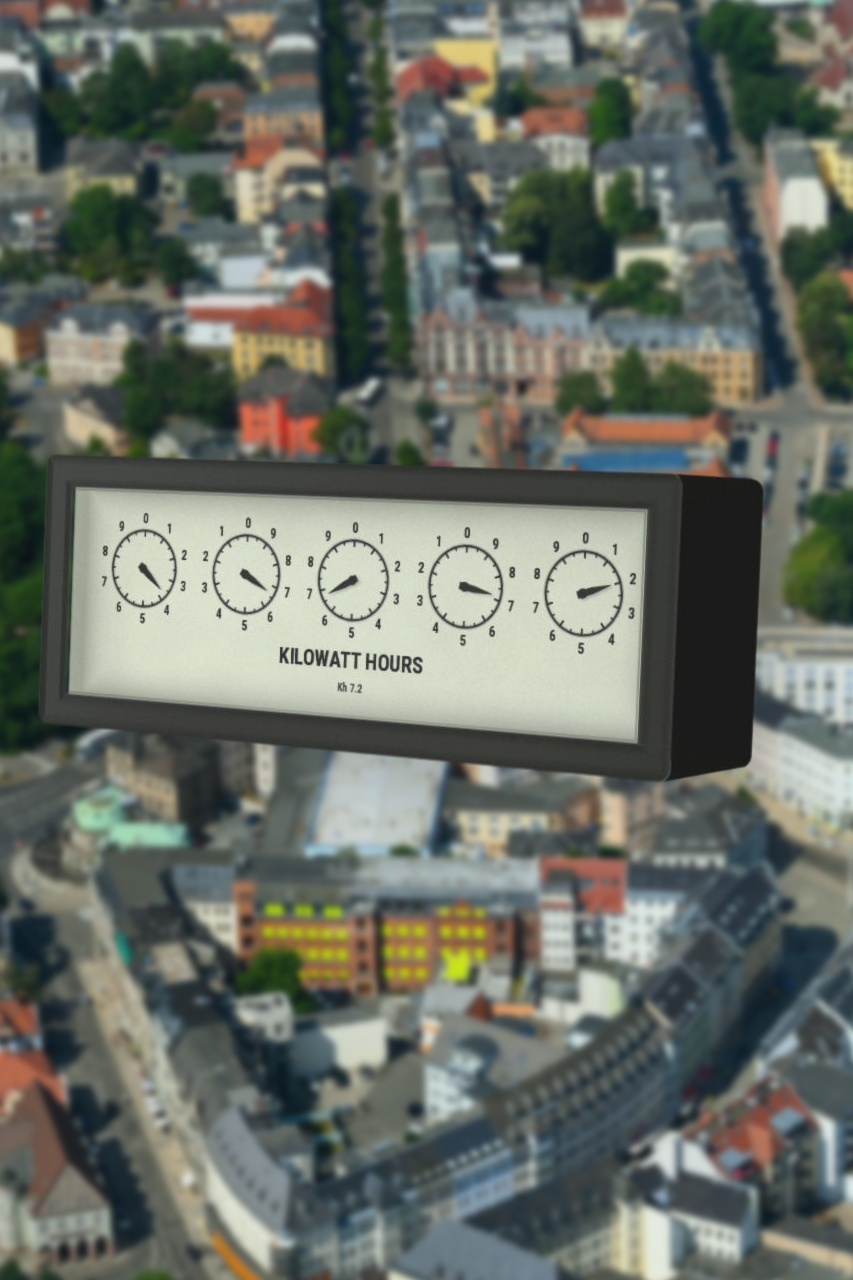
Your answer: {"value": 36672, "unit": "kWh"}
